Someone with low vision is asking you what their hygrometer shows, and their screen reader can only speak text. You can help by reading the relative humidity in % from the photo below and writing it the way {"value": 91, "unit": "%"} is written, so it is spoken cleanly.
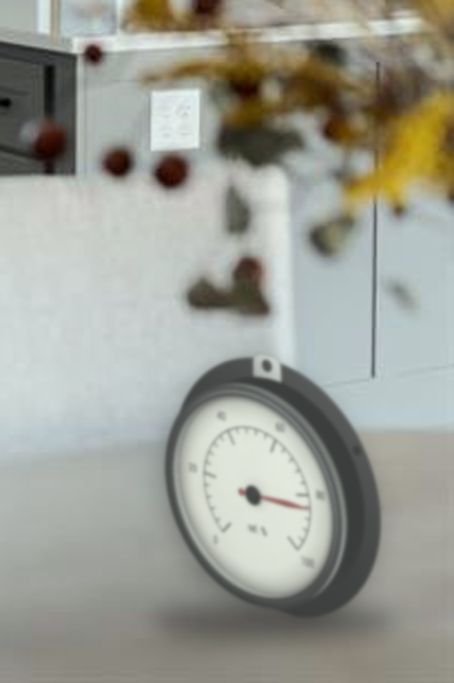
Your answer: {"value": 84, "unit": "%"}
